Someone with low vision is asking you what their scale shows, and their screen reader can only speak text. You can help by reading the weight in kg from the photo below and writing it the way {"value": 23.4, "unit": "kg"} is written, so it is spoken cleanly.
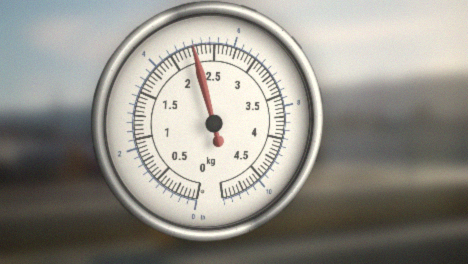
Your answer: {"value": 2.25, "unit": "kg"}
